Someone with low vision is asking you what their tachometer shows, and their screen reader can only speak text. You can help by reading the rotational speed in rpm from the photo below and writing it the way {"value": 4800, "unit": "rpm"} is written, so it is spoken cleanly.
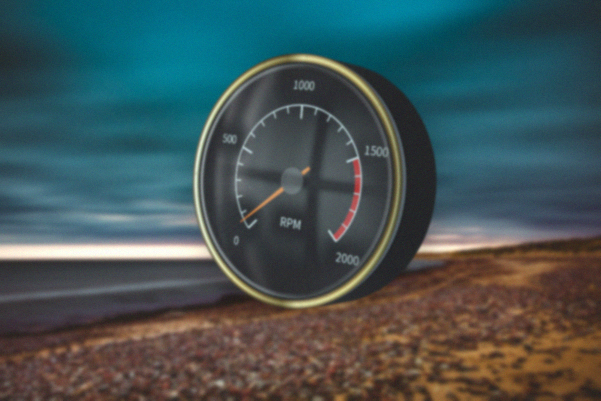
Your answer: {"value": 50, "unit": "rpm"}
